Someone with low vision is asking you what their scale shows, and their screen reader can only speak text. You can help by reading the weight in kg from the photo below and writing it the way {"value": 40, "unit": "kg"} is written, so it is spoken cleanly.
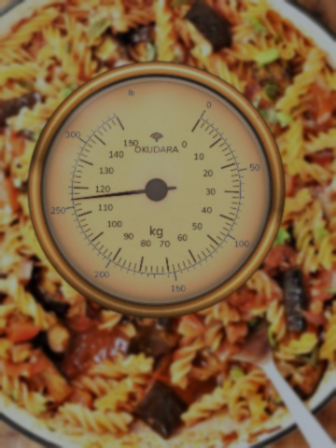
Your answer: {"value": 116, "unit": "kg"}
